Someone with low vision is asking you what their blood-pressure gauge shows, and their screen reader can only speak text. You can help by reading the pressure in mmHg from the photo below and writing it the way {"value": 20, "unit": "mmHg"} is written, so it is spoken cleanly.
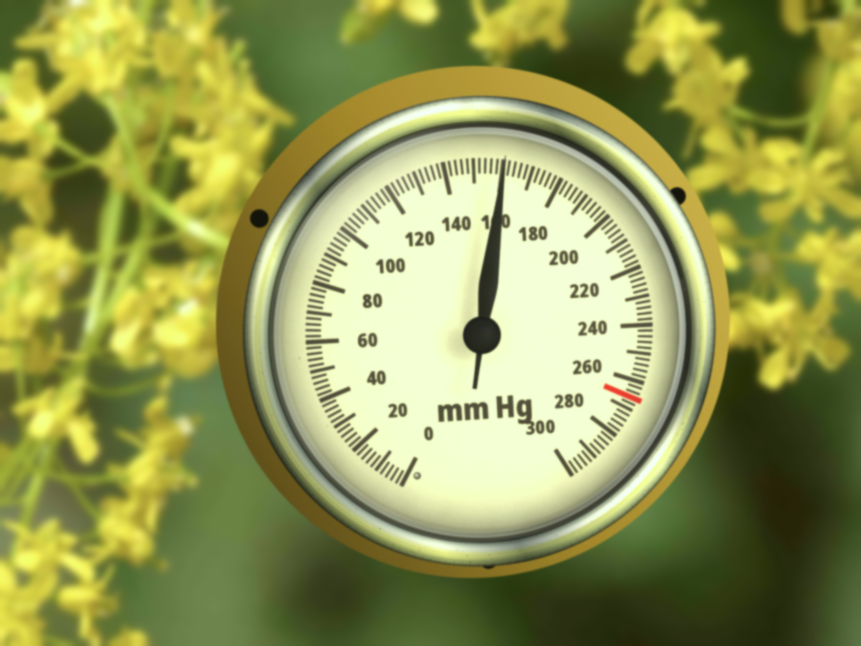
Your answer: {"value": 160, "unit": "mmHg"}
